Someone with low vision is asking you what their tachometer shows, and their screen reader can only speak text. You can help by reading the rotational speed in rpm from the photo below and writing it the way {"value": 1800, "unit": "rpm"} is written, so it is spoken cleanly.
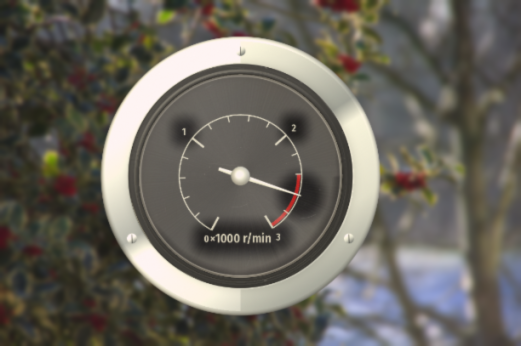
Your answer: {"value": 2600, "unit": "rpm"}
